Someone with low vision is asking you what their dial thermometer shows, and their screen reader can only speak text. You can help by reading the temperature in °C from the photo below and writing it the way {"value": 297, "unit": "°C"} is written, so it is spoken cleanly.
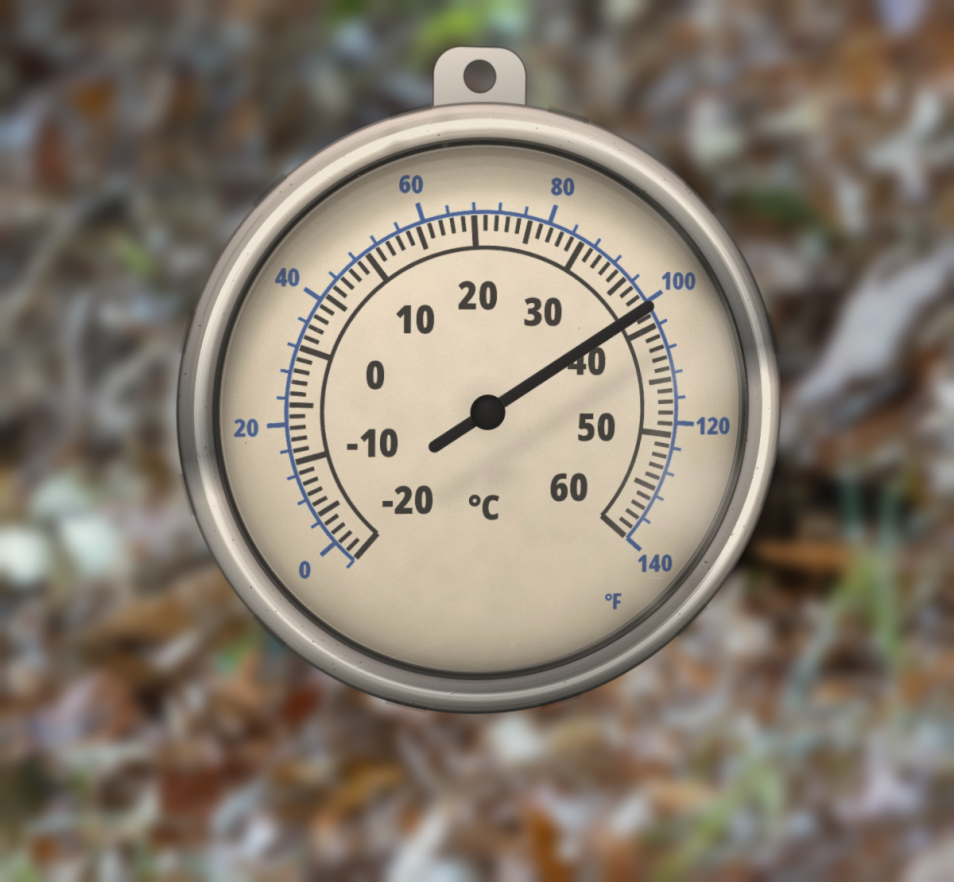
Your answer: {"value": 38, "unit": "°C"}
